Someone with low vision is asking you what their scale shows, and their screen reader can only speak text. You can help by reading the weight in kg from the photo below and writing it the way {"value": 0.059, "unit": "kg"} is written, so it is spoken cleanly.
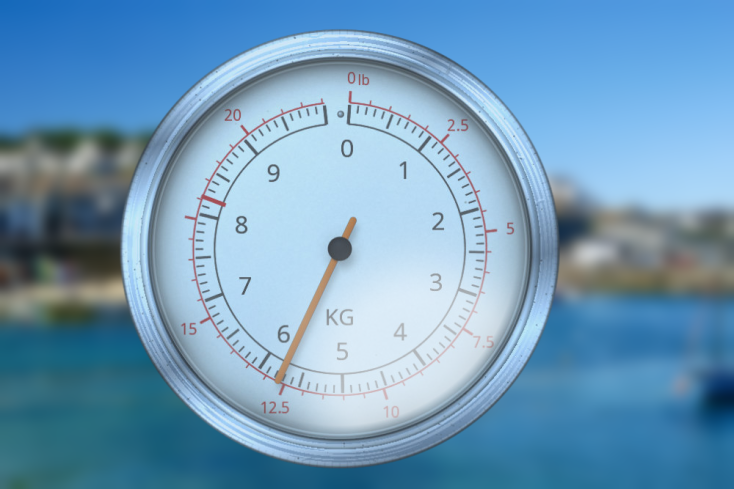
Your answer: {"value": 5.75, "unit": "kg"}
